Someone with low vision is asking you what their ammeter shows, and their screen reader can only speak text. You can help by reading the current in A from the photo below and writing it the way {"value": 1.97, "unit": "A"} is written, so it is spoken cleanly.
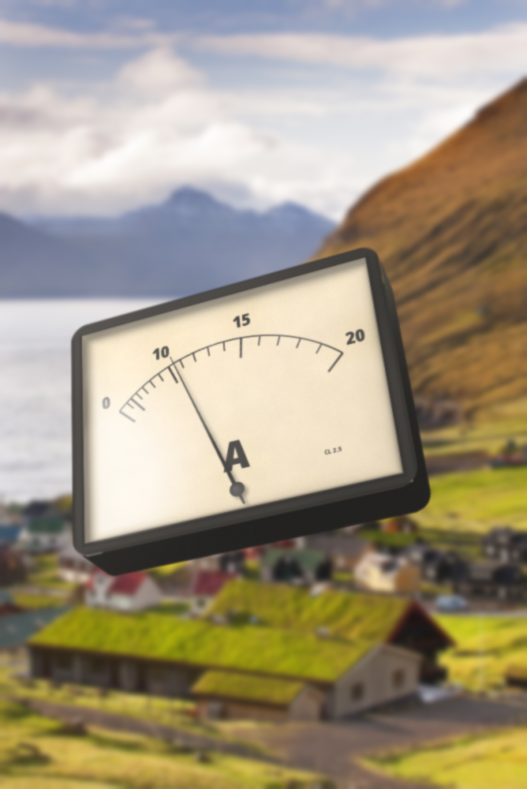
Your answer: {"value": 10.5, "unit": "A"}
